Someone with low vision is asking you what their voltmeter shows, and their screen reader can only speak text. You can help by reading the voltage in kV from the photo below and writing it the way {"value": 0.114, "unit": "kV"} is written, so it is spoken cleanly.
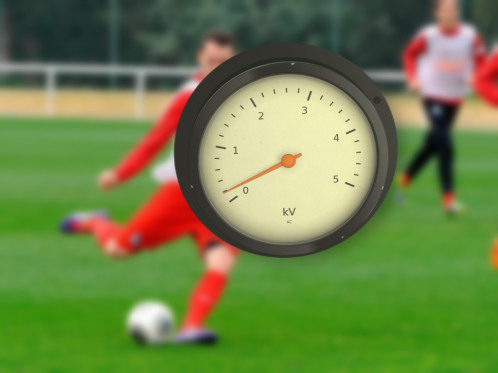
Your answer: {"value": 0.2, "unit": "kV"}
